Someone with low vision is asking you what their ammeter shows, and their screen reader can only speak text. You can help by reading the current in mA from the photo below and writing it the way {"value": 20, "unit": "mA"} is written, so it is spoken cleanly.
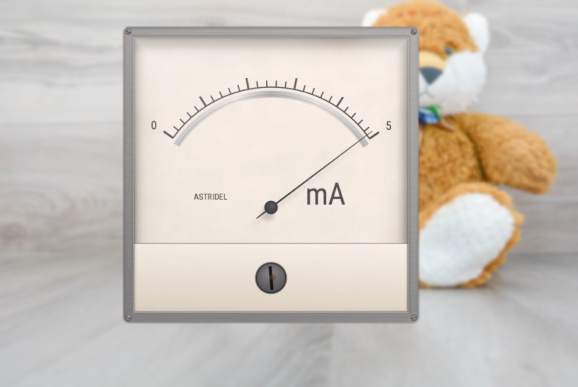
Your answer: {"value": 4.9, "unit": "mA"}
